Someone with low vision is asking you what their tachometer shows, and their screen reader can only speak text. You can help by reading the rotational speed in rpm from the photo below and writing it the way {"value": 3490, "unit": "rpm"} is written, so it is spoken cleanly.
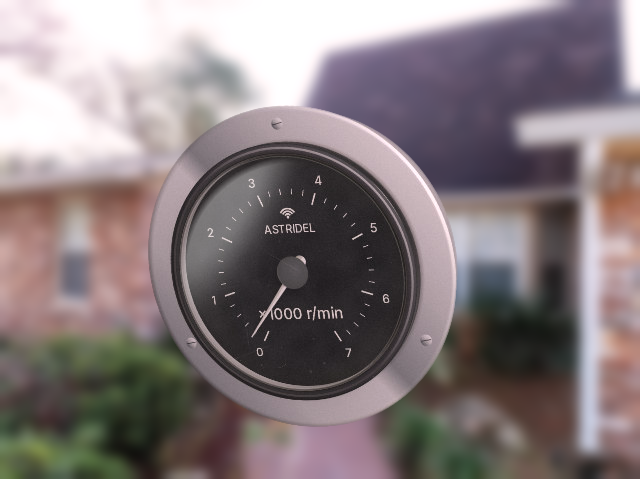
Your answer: {"value": 200, "unit": "rpm"}
